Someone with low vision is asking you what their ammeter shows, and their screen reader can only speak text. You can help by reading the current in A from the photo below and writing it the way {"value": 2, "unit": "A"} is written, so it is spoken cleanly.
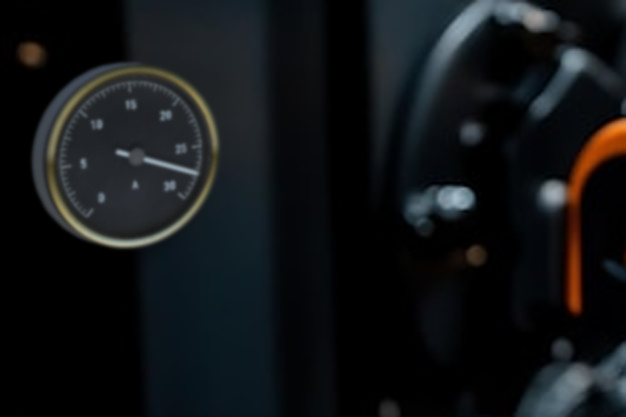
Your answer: {"value": 27.5, "unit": "A"}
